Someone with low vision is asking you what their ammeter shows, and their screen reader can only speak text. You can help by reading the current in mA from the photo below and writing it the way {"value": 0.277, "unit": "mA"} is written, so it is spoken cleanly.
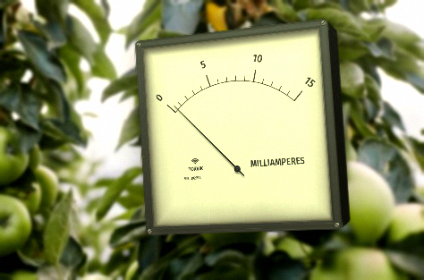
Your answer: {"value": 0.5, "unit": "mA"}
